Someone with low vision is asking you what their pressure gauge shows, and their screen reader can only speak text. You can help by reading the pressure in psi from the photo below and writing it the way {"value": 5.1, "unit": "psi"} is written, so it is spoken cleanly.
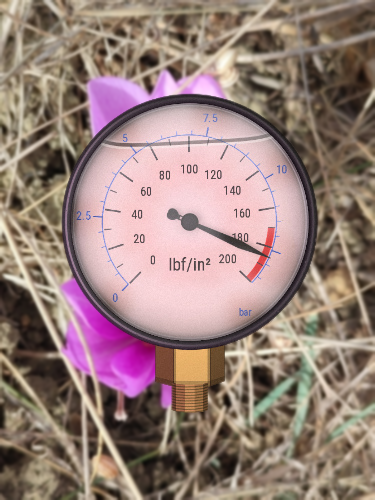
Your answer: {"value": 185, "unit": "psi"}
